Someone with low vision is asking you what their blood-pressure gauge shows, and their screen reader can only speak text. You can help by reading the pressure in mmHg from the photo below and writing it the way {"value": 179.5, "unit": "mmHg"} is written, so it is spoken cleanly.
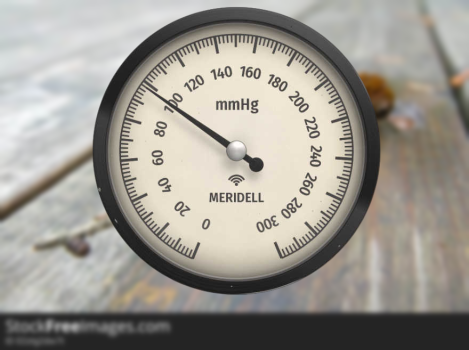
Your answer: {"value": 98, "unit": "mmHg"}
